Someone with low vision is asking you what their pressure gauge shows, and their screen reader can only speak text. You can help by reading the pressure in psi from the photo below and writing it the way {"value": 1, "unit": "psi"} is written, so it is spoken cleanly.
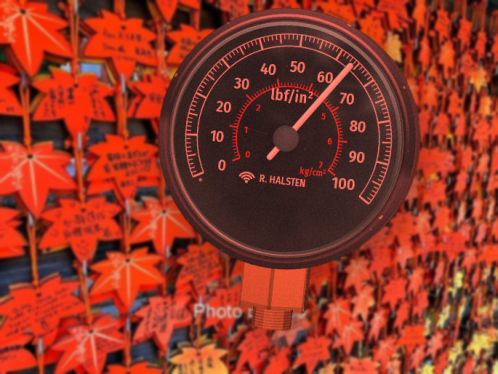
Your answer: {"value": 64, "unit": "psi"}
